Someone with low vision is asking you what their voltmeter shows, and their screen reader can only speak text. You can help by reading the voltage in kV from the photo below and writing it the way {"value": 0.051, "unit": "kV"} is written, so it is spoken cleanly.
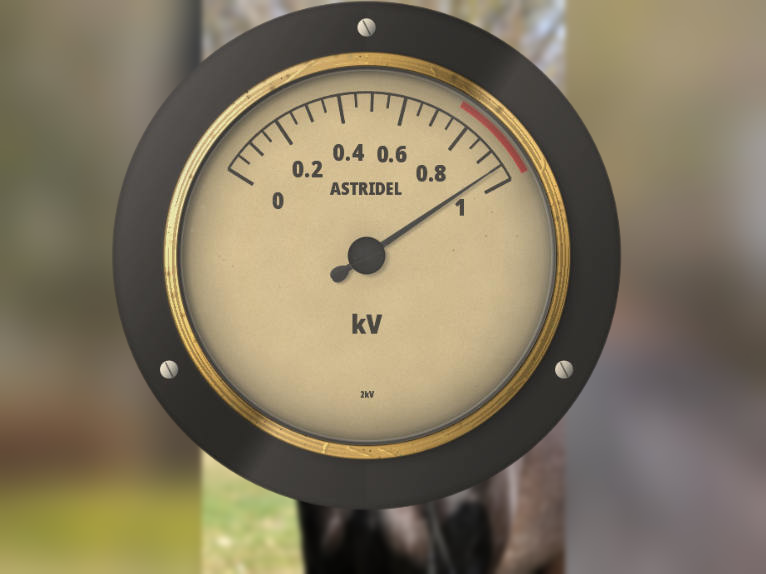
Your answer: {"value": 0.95, "unit": "kV"}
